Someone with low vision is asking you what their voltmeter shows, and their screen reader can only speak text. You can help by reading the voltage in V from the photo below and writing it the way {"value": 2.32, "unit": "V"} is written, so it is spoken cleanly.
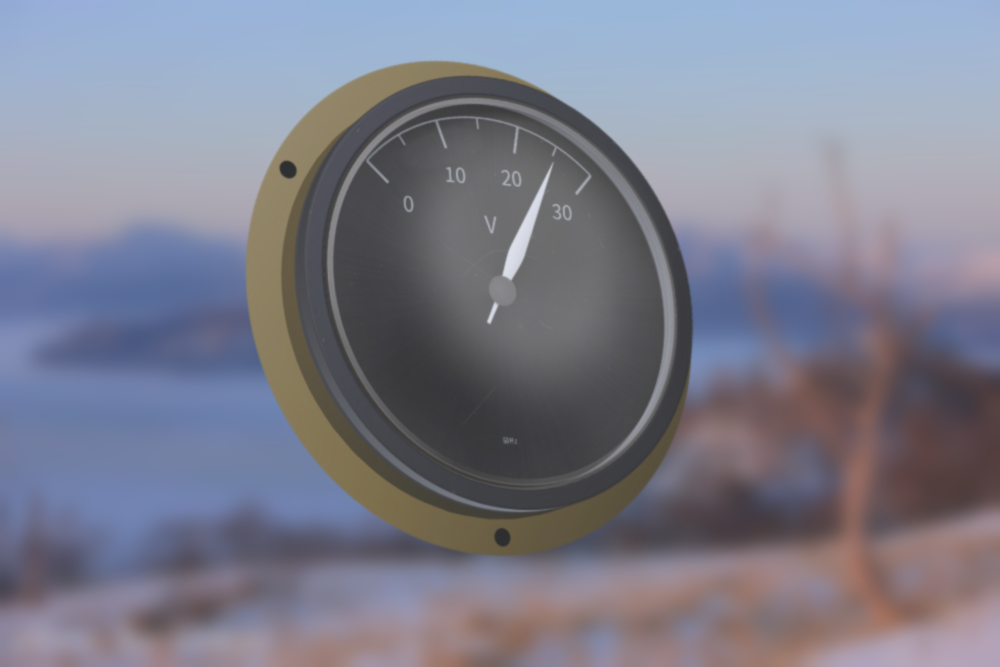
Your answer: {"value": 25, "unit": "V"}
